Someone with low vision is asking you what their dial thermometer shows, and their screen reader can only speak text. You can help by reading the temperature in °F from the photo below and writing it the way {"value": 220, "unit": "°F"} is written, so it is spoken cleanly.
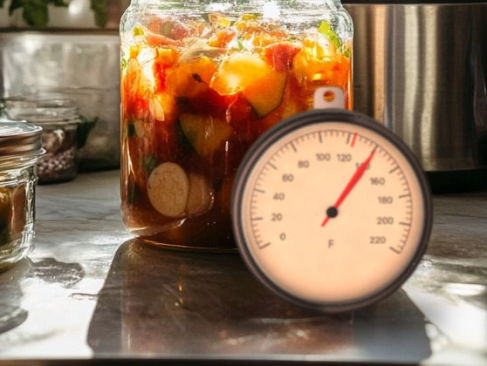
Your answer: {"value": 140, "unit": "°F"}
